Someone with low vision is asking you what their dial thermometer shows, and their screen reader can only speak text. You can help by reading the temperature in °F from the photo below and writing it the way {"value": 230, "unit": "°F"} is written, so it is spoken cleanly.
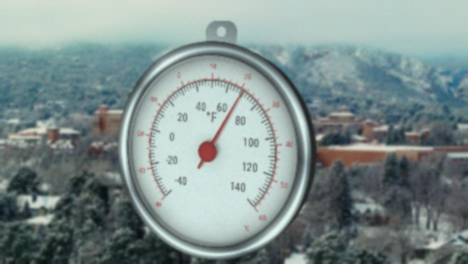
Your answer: {"value": 70, "unit": "°F"}
